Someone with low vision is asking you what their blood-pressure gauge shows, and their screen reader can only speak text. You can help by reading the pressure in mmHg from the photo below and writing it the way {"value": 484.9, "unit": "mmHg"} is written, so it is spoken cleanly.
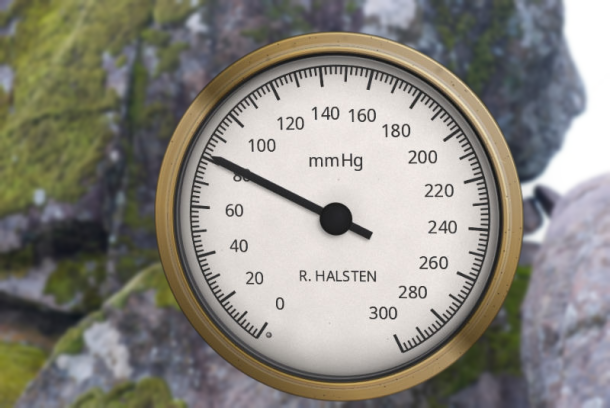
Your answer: {"value": 82, "unit": "mmHg"}
